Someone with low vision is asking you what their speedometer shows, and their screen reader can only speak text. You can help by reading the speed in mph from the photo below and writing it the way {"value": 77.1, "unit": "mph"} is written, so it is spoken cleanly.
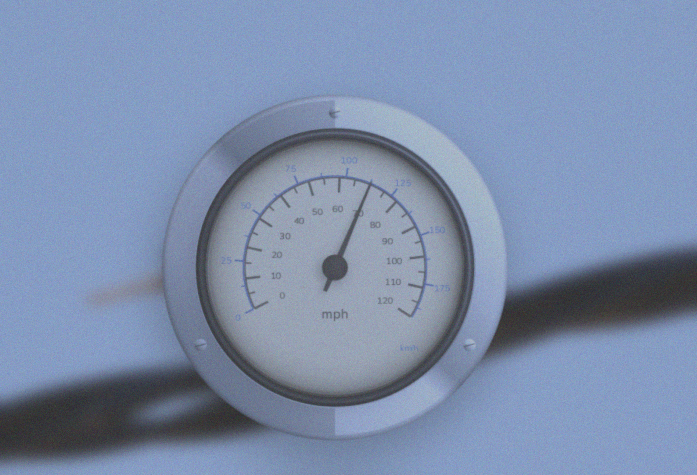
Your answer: {"value": 70, "unit": "mph"}
